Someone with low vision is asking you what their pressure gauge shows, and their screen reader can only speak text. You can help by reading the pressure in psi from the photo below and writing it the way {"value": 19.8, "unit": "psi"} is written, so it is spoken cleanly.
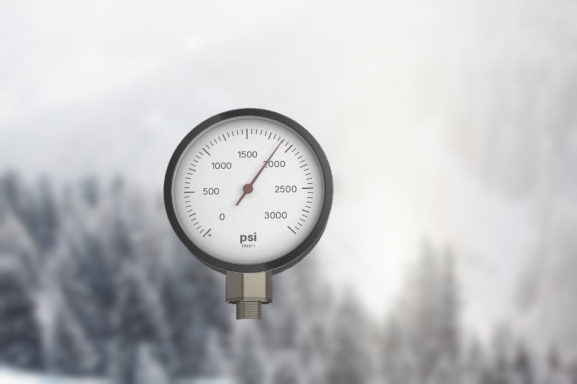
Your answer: {"value": 1900, "unit": "psi"}
